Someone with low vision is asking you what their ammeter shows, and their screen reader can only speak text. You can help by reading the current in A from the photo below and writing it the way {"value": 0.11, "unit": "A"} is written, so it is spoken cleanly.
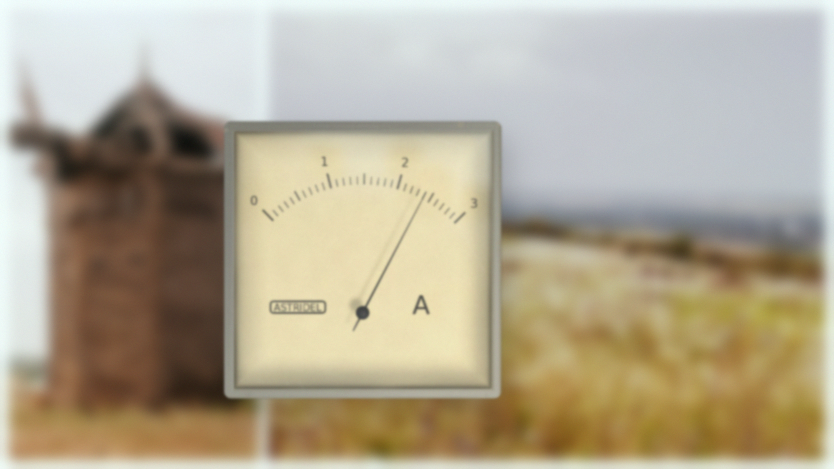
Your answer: {"value": 2.4, "unit": "A"}
